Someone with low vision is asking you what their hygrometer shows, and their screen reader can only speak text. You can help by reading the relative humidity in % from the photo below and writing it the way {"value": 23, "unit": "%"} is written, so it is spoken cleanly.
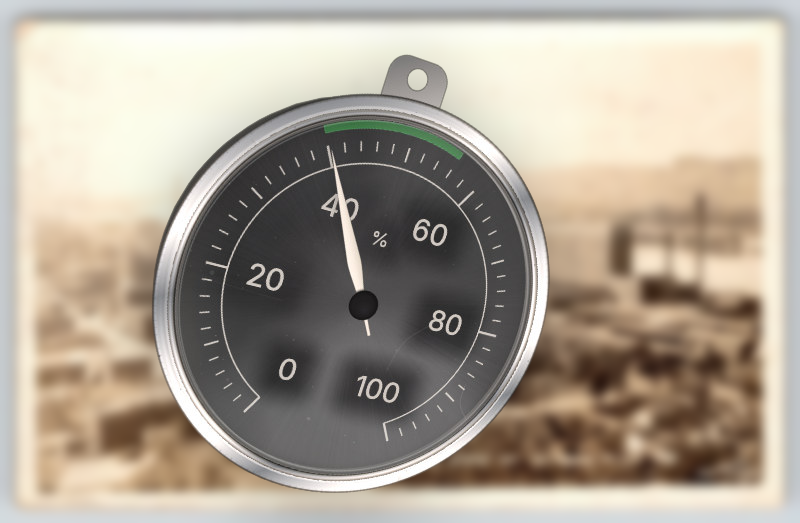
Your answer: {"value": 40, "unit": "%"}
